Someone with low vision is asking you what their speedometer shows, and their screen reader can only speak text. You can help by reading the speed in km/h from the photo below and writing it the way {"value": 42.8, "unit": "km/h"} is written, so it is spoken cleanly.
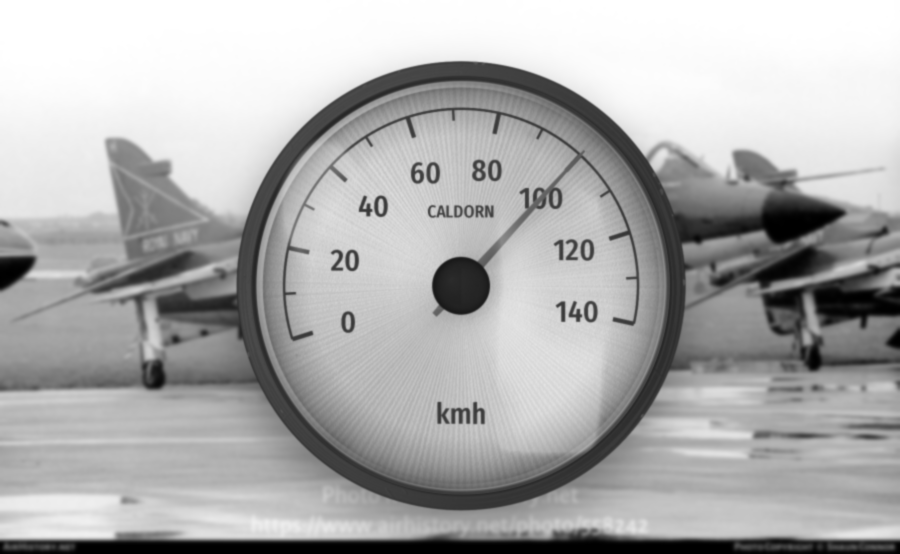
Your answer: {"value": 100, "unit": "km/h"}
